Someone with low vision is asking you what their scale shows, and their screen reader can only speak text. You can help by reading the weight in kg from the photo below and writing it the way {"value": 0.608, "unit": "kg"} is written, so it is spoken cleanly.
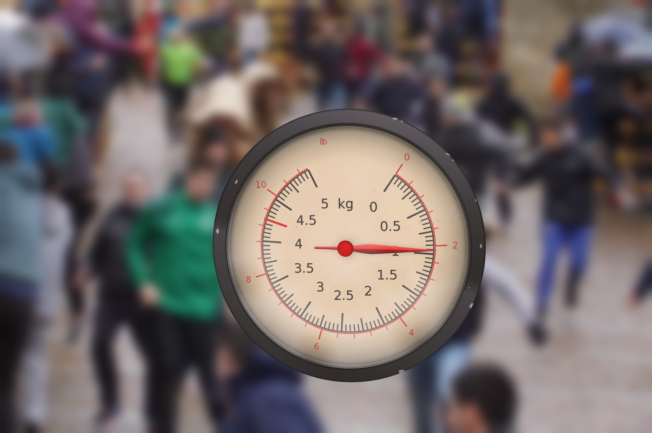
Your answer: {"value": 0.95, "unit": "kg"}
